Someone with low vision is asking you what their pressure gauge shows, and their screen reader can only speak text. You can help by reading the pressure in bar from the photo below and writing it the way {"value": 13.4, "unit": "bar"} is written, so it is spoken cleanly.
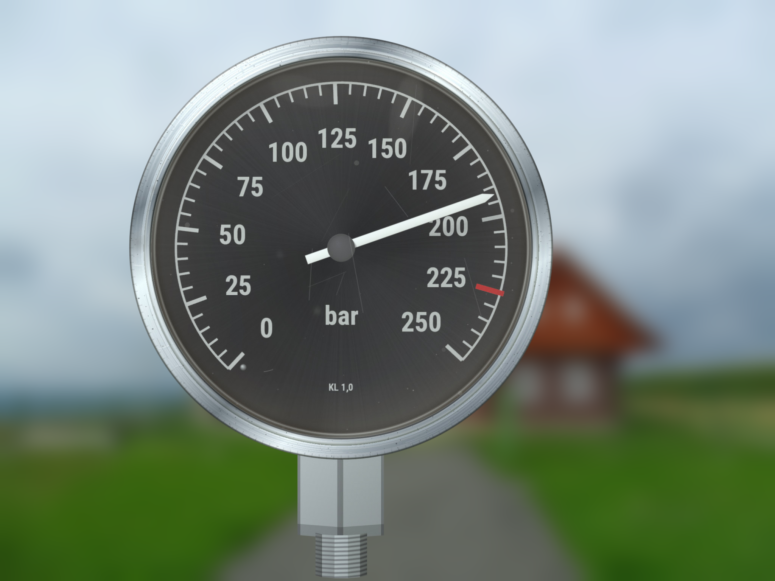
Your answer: {"value": 192.5, "unit": "bar"}
